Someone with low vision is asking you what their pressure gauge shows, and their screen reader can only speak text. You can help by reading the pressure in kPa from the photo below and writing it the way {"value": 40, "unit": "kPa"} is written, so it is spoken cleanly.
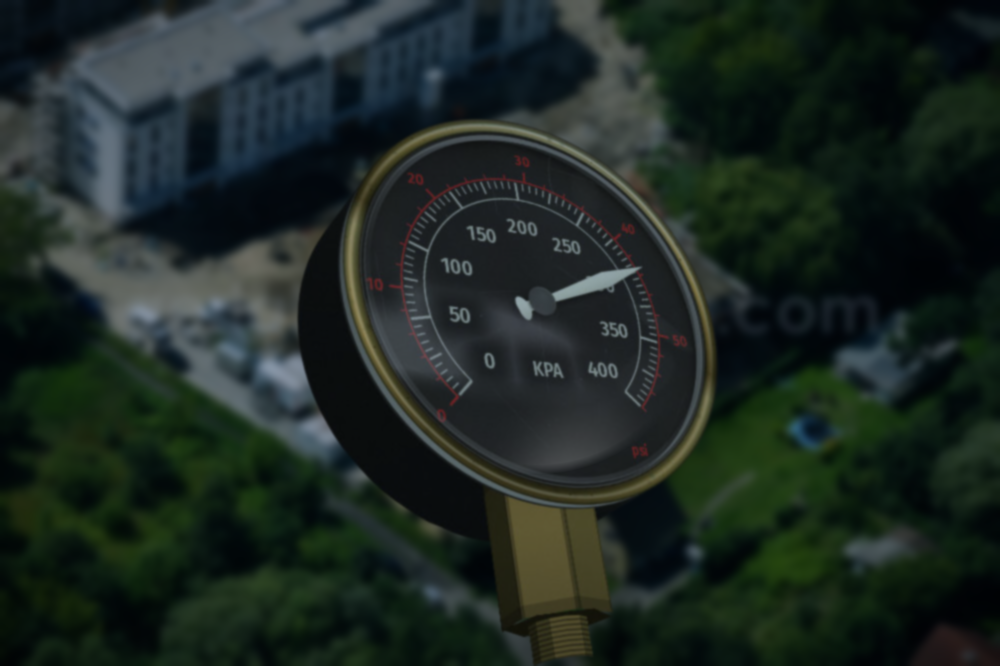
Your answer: {"value": 300, "unit": "kPa"}
